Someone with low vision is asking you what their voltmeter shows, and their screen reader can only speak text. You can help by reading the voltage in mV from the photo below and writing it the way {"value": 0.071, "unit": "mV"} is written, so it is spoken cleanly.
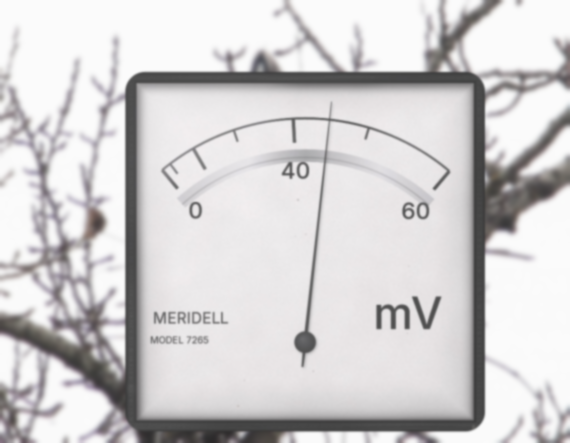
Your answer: {"value": 45, "unit": "mV"}
